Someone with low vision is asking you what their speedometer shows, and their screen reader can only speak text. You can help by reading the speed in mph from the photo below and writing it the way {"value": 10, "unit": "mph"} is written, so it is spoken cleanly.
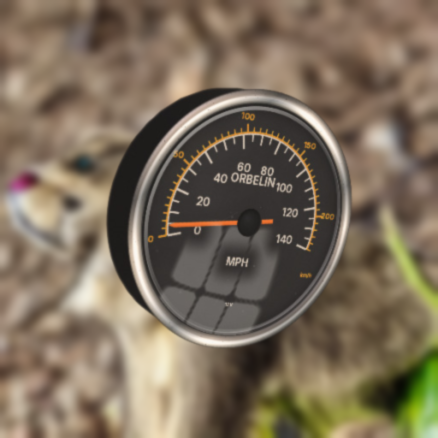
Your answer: {"value": 5, "unit": "mph"}
